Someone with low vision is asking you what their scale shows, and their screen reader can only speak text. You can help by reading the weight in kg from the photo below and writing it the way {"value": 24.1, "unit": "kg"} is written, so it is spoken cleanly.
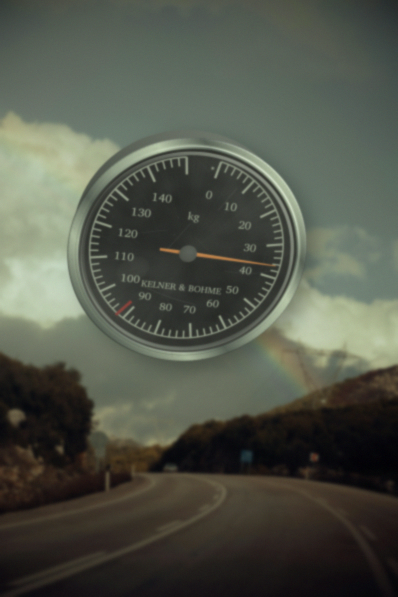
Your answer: {"value": 36, "unit": "kg"}
